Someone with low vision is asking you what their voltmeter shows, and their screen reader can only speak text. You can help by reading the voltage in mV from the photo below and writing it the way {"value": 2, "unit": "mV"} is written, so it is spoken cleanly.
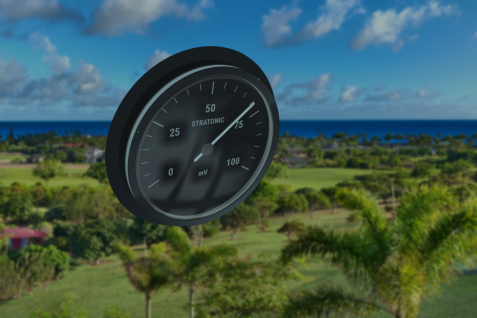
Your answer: {"value": 70, "unit": "mV"}
